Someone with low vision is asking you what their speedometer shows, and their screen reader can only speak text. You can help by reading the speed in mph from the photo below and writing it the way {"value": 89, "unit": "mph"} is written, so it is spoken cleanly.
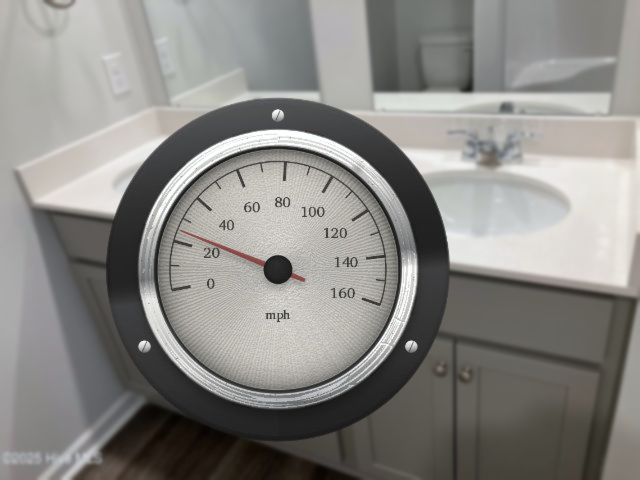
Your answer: {"value": 25, "unit": "mph"}
